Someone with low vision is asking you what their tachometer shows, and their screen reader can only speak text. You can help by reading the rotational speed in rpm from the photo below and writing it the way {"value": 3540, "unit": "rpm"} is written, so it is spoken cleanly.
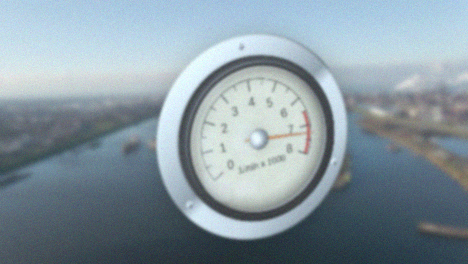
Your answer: {"value": 7250, "unit": "rpm"}
